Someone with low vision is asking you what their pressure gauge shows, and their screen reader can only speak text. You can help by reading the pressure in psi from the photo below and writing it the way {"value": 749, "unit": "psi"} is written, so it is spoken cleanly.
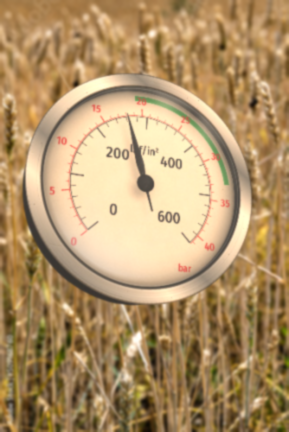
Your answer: {"value": 260, "unit": "psi"}
